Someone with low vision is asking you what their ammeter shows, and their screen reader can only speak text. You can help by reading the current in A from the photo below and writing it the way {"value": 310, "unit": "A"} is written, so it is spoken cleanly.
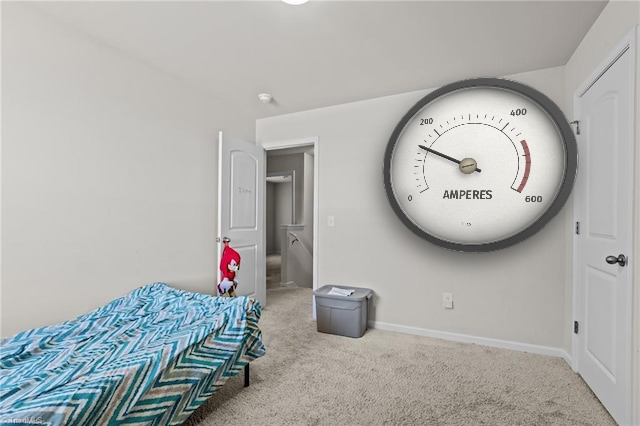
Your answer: {"value": 140, "unit": "A"}
